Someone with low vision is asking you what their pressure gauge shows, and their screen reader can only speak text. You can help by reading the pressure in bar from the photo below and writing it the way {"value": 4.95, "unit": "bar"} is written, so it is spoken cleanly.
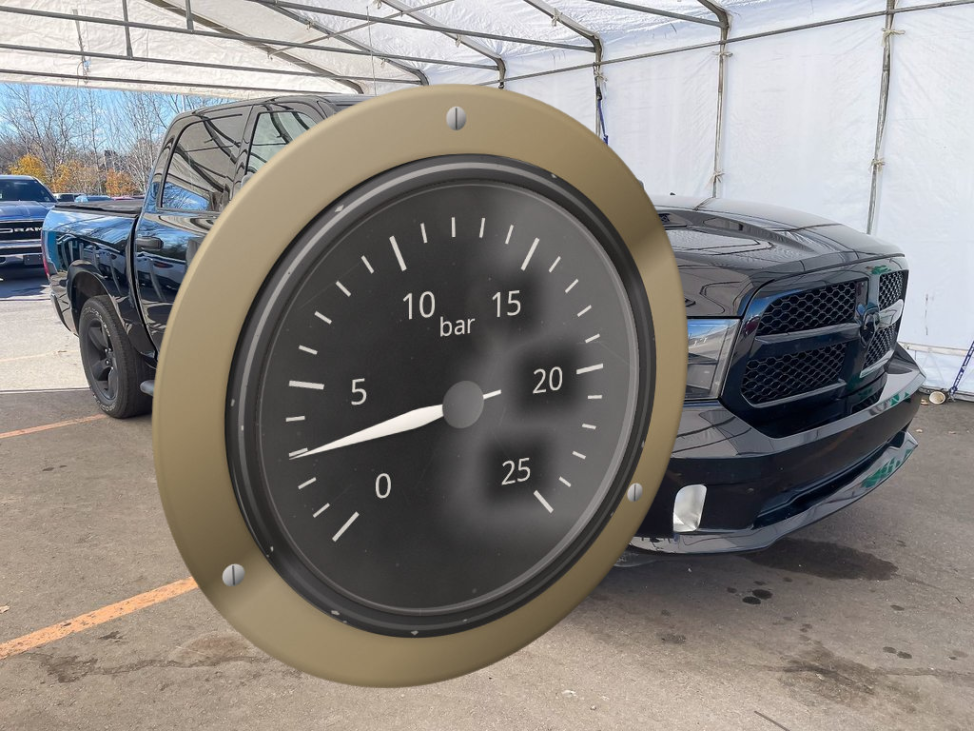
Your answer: {"value": 3, "unit": "bar"}
